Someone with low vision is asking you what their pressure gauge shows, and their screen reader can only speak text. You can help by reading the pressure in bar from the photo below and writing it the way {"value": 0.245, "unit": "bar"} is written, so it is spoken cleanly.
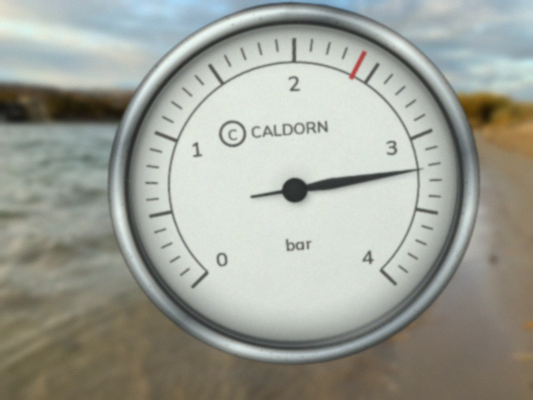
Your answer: {"value": 3.2, "unit": "bar"}
